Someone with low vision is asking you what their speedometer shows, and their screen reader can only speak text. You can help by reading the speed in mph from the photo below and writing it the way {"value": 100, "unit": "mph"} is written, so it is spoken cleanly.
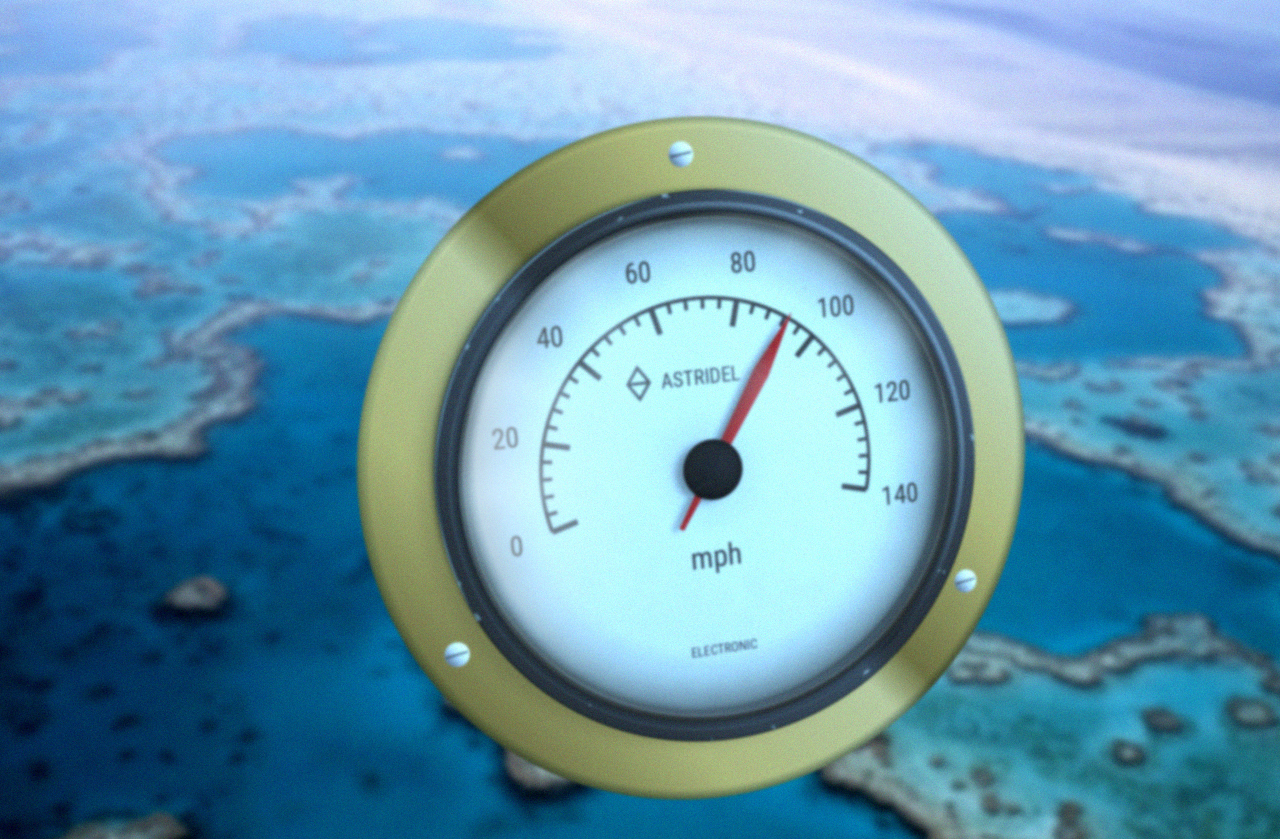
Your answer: {"value": 92, "unit": "mph"}
